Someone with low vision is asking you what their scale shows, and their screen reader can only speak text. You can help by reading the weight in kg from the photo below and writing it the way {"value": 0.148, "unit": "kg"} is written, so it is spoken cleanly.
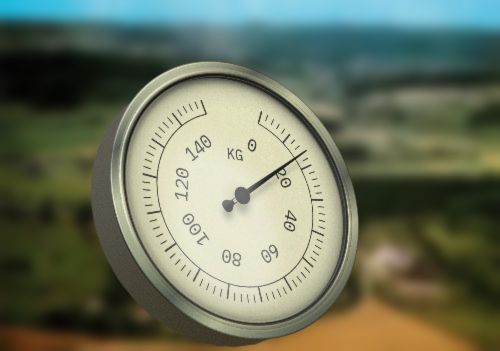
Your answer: {"value": 16, "unit": "kg"}
